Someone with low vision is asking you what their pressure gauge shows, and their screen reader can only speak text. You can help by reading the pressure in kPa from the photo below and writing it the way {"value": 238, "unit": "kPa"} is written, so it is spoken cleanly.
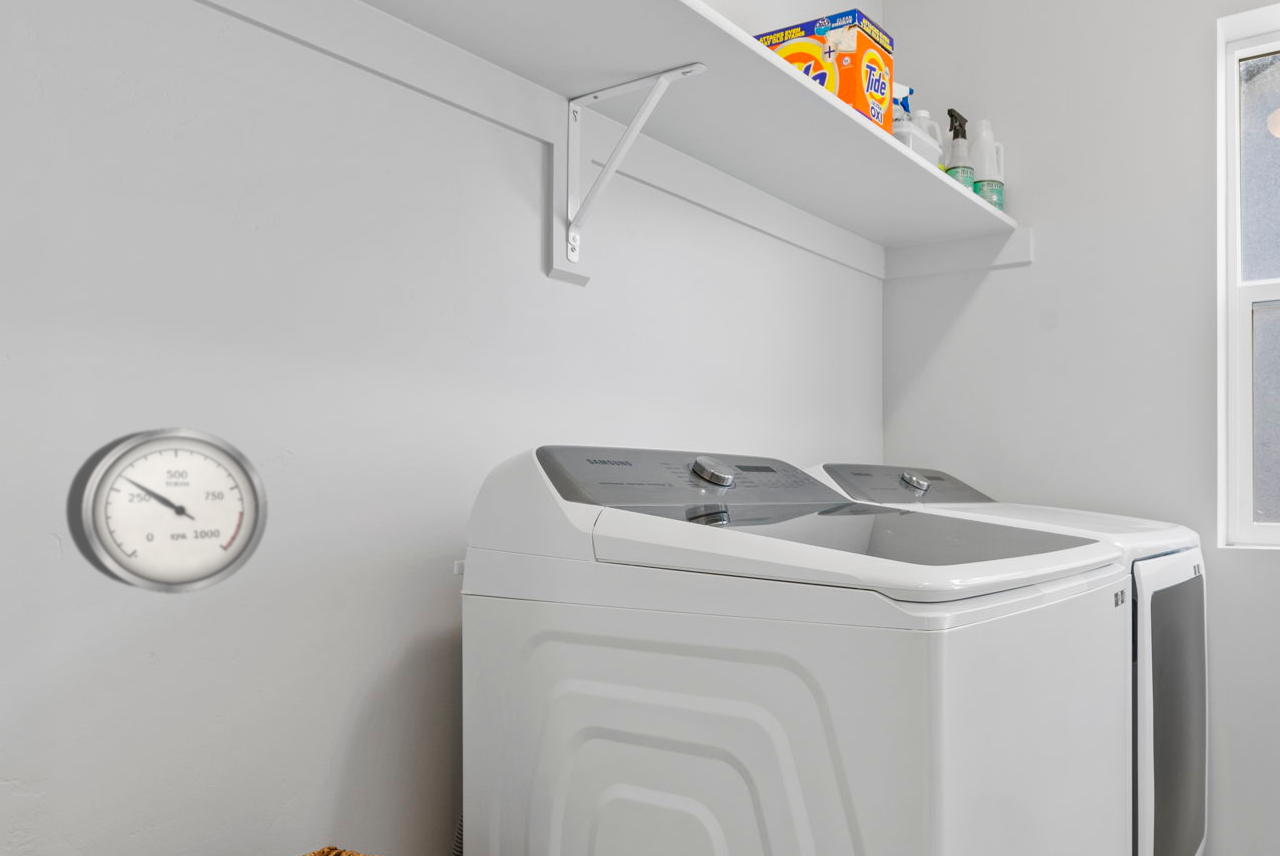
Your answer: {"value": 300, "unit": "kPa"}
